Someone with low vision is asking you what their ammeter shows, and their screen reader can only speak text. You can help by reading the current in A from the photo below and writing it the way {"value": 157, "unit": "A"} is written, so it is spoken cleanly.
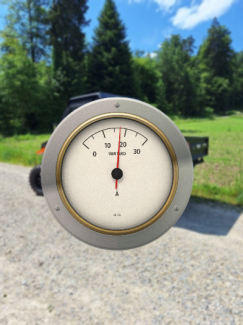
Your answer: {"value": 17.5, "unit": "A"}
